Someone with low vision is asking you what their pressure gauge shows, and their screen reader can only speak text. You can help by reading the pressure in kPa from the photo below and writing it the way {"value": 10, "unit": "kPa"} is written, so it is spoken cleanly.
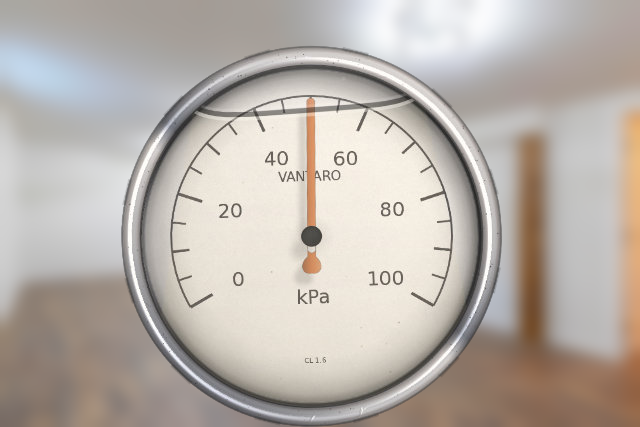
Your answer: {"value": 50, "unit": "kPa"}
